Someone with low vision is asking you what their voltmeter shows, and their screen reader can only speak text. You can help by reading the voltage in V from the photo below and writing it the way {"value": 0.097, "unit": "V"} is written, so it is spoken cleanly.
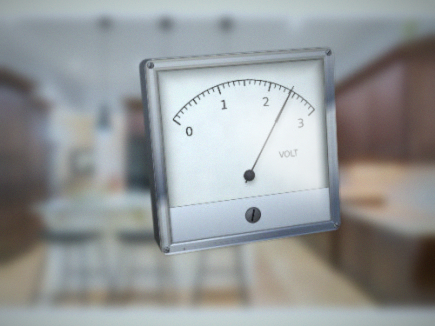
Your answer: {"value": 2.4, "unit": "V"}
